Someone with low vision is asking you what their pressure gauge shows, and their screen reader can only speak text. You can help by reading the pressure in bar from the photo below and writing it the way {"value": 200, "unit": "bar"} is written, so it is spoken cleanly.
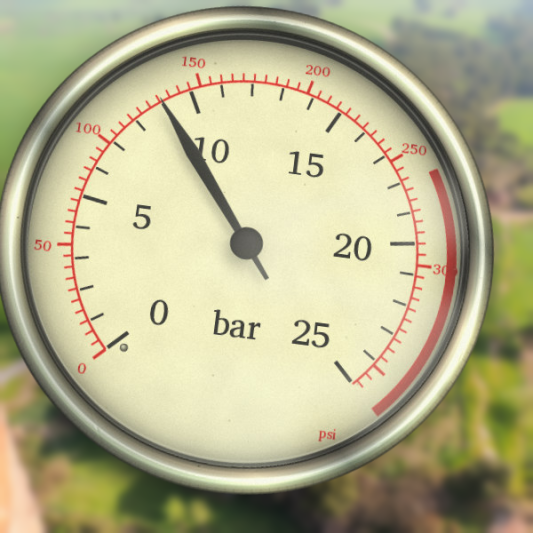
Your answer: {"value": 9, "unit": "bar"}
